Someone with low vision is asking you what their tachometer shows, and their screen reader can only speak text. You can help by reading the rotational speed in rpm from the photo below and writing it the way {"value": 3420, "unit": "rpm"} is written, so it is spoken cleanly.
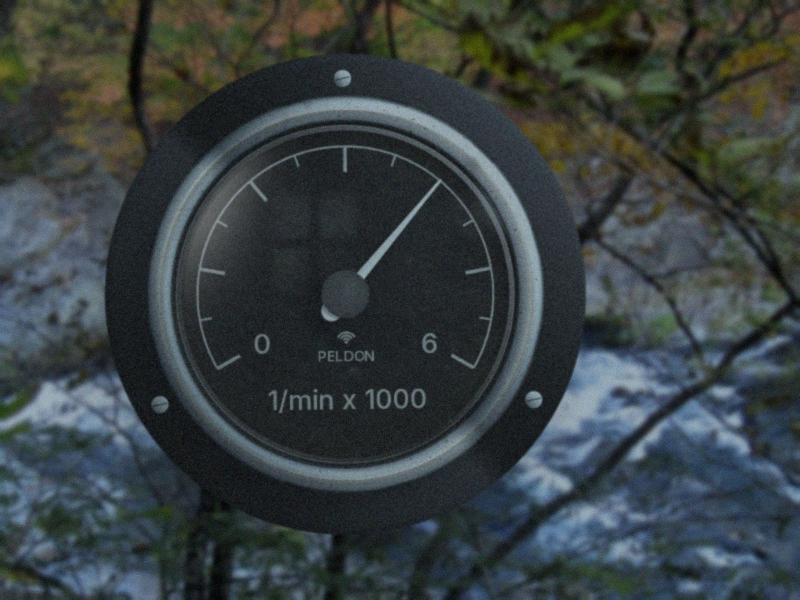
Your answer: {"value": 4000, "unit": "rpm"}
